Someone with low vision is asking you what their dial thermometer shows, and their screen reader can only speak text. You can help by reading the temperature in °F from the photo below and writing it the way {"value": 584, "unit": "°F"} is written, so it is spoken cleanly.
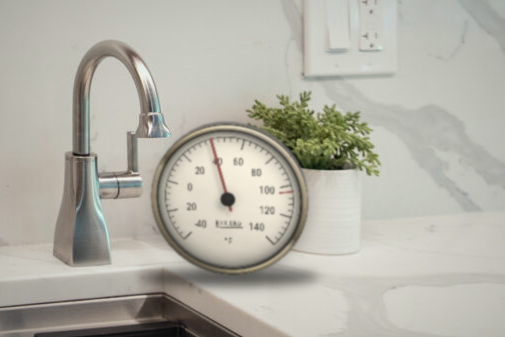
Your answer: {"value": 40, "unit": "°F"}
